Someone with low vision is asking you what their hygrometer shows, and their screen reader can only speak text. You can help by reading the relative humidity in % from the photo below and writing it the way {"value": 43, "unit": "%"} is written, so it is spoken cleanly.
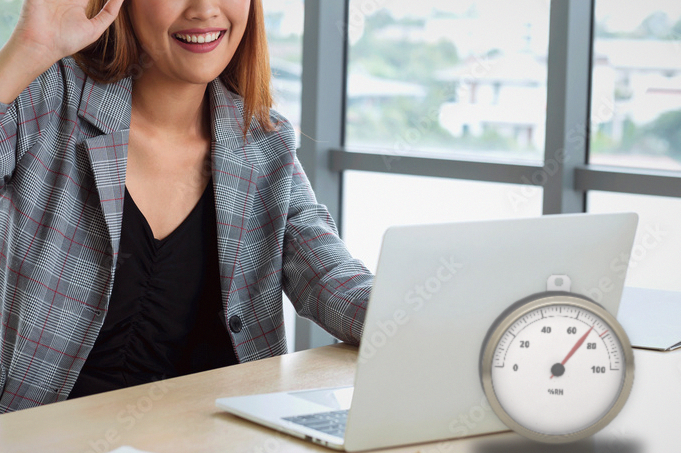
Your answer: {"value": 70, "unit": "%"}
